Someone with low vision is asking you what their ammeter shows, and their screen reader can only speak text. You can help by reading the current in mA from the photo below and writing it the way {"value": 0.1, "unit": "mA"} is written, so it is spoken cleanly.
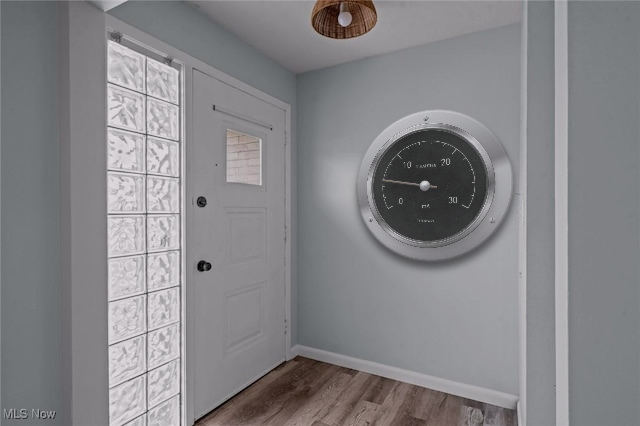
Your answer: {"value": 5, "unit": "mA"}
